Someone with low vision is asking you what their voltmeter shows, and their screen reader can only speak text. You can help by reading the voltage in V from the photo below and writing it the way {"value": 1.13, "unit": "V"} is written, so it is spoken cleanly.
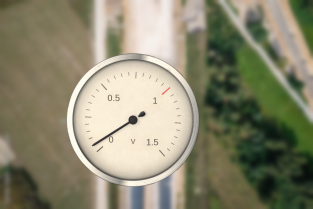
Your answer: {"value": 0.05, "unit": "V"}
